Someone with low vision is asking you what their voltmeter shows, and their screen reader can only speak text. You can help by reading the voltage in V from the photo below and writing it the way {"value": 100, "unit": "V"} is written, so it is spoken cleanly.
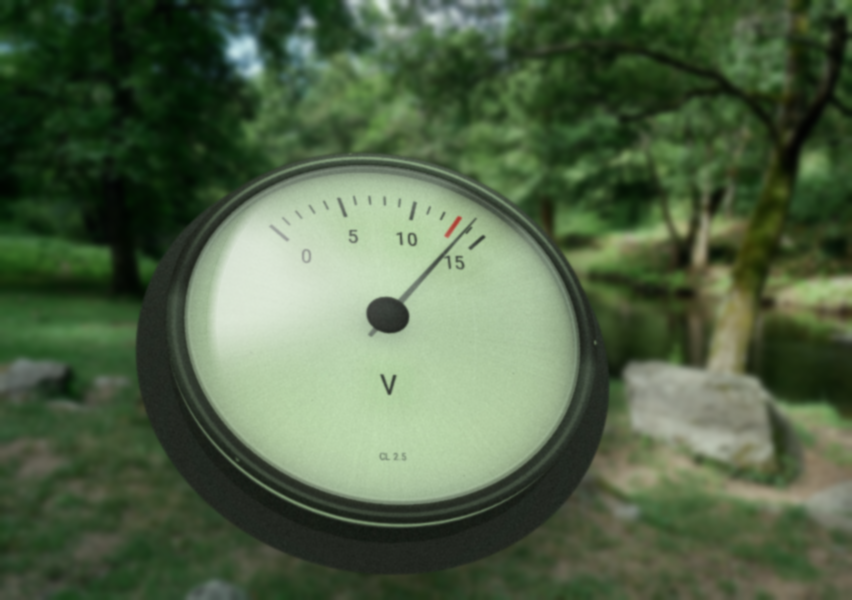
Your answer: {"value": 14, "unit": "V"}
